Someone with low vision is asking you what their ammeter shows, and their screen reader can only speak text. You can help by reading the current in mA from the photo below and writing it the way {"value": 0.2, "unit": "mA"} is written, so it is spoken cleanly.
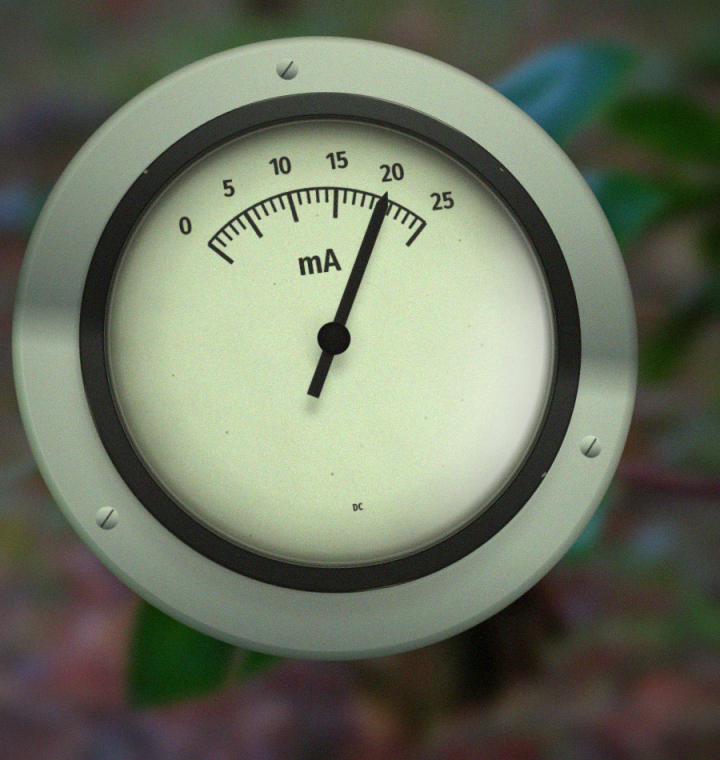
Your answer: {"value": 20, "unit": "mA"}
